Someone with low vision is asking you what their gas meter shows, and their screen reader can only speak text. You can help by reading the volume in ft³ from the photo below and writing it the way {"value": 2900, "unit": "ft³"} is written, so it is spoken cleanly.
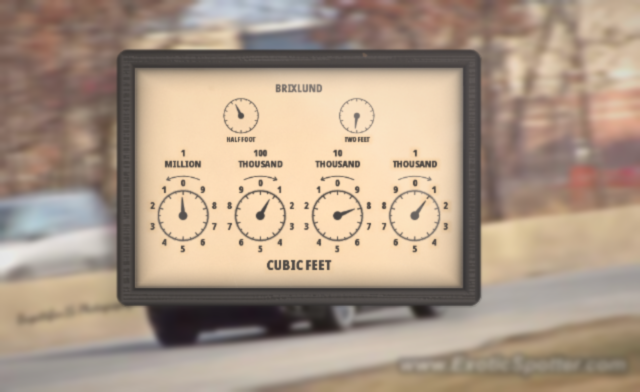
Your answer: {"value": 8100, "unit": "ft³"}
